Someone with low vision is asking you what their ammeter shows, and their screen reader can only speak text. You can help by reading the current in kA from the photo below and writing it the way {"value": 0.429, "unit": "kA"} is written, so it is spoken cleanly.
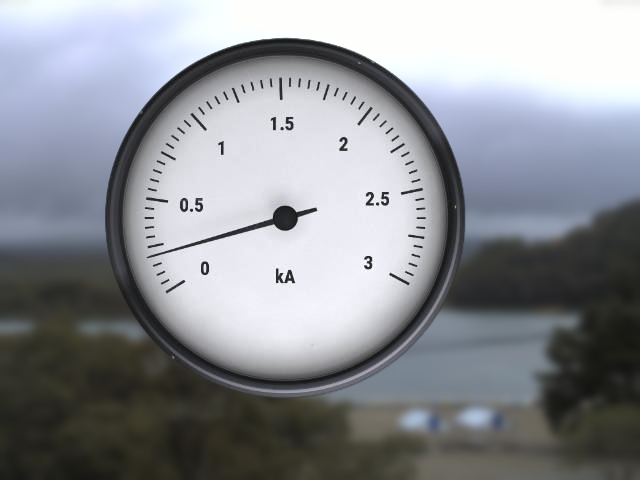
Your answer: {"value": 0.2, "unit": "kA"}
